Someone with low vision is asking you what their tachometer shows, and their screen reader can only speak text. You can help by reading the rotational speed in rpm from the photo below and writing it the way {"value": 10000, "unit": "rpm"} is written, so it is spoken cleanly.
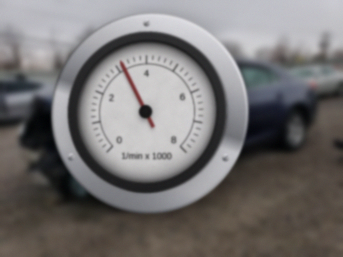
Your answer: {"value": 3200, "unit": "rpm"}
